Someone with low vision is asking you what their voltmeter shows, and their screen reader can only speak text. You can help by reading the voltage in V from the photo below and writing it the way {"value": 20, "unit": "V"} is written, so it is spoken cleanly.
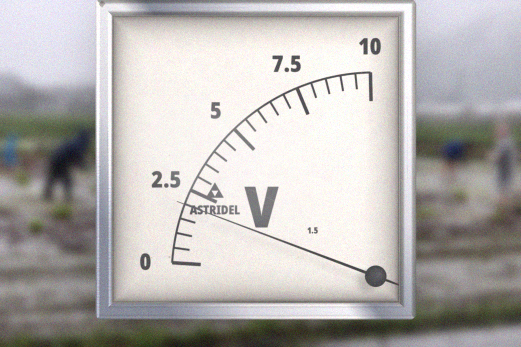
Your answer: {"value": 2, "unit": "V"}
